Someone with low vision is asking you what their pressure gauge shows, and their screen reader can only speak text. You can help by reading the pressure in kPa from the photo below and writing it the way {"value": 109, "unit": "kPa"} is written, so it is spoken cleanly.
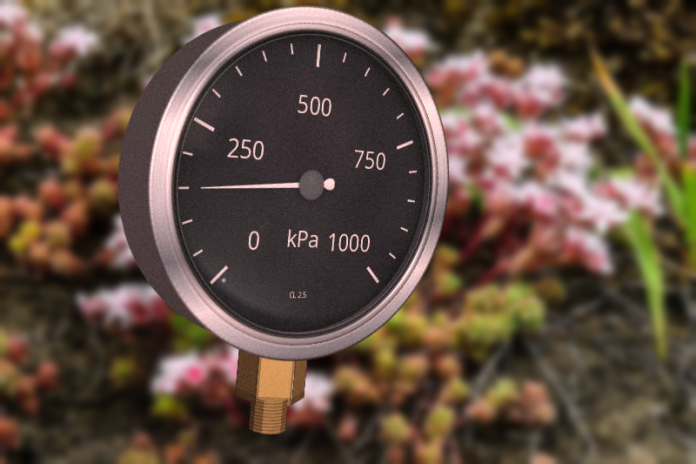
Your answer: {"value": 150, "unit": "kPa"}
